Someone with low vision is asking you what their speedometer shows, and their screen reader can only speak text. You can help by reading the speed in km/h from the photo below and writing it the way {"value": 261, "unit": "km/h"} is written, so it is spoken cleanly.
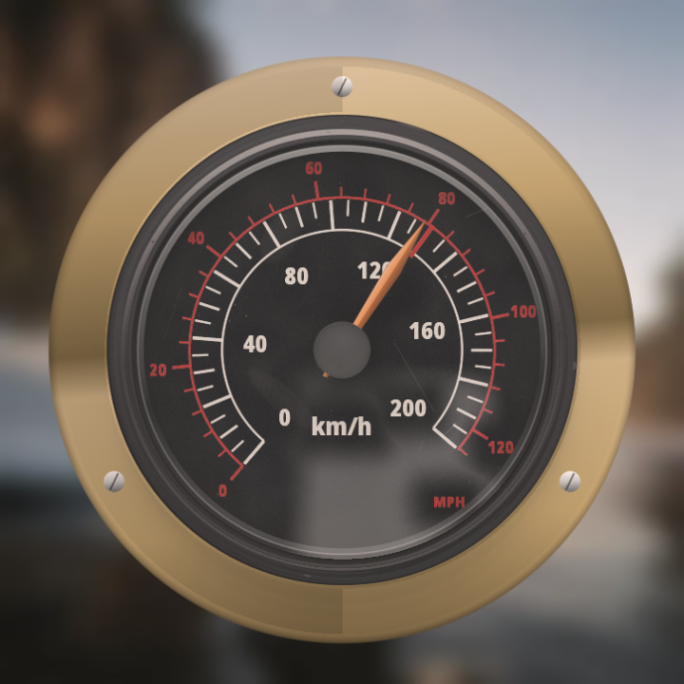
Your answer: {"value": 127.5, "unit": "km/h"}
